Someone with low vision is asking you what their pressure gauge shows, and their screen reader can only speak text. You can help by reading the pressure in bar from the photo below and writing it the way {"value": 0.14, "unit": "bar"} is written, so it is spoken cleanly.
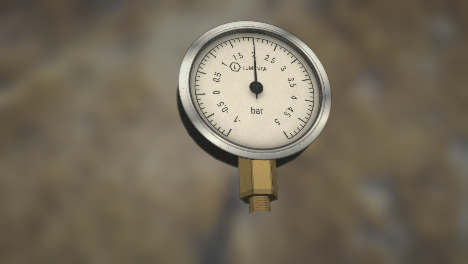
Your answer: {"value": 2, "unit": "bar"}
